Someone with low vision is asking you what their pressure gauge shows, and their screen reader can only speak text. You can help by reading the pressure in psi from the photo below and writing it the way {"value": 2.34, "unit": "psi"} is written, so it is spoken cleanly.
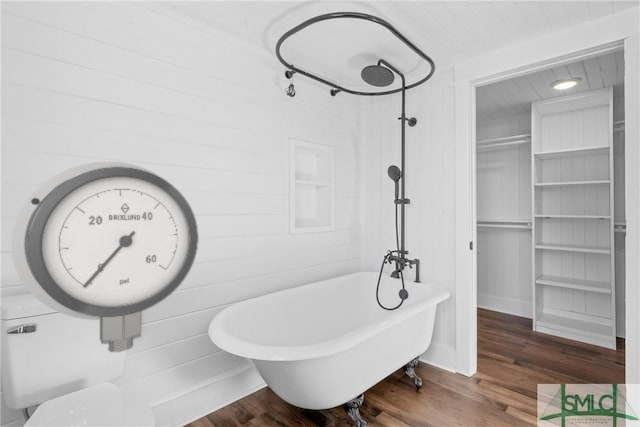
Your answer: {"value": 0, "unit": "psi"}
